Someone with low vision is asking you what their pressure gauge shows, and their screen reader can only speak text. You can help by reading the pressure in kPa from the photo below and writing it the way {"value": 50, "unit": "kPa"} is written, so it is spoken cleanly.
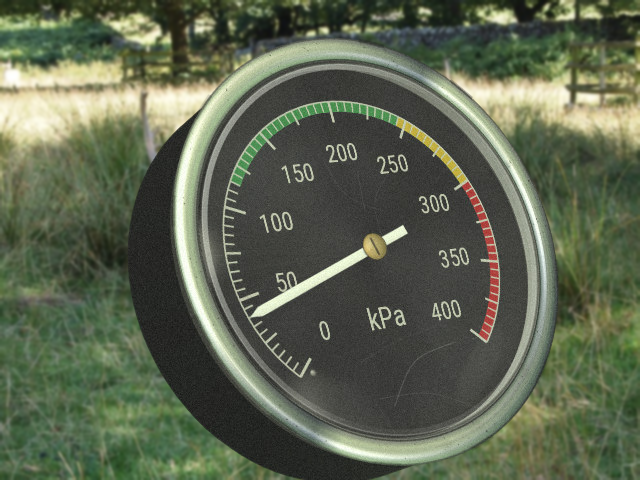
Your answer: {"value": 40, "unit": "kPa"}
